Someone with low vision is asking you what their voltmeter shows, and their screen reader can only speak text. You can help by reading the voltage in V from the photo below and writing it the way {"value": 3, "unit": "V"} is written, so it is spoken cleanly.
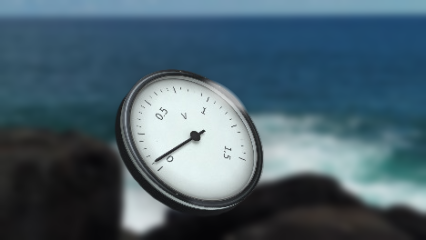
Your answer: {"value": 0.05, "unit": "V"}
